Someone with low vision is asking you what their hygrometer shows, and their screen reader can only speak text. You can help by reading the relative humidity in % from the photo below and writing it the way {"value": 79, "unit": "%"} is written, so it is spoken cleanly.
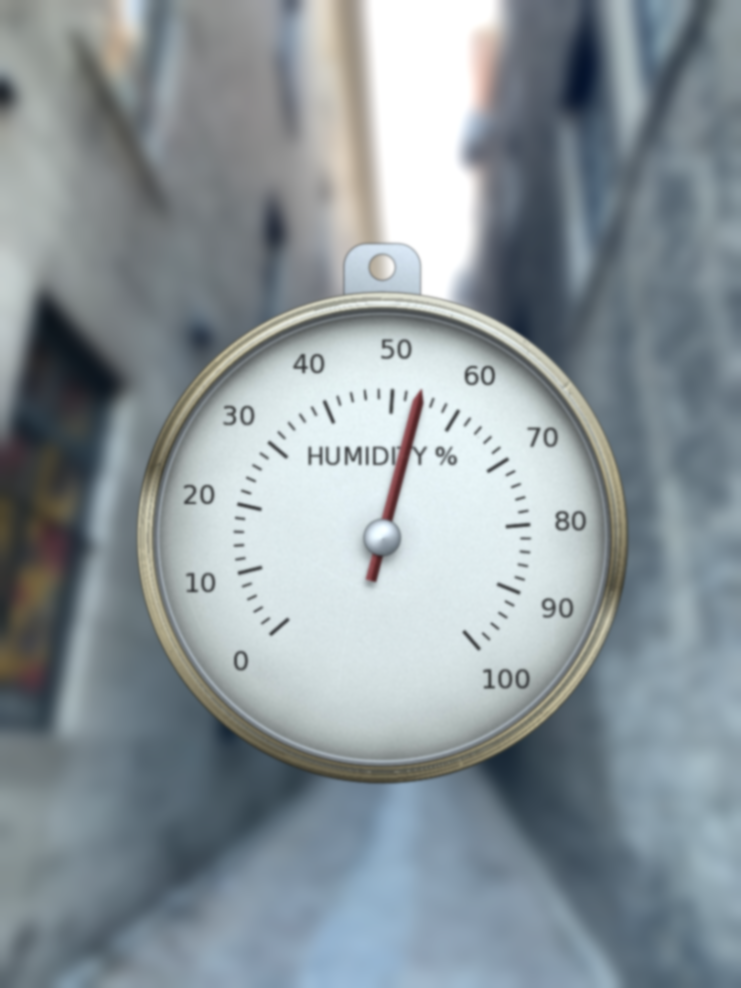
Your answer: {"value": 54, "unit": "%"}
